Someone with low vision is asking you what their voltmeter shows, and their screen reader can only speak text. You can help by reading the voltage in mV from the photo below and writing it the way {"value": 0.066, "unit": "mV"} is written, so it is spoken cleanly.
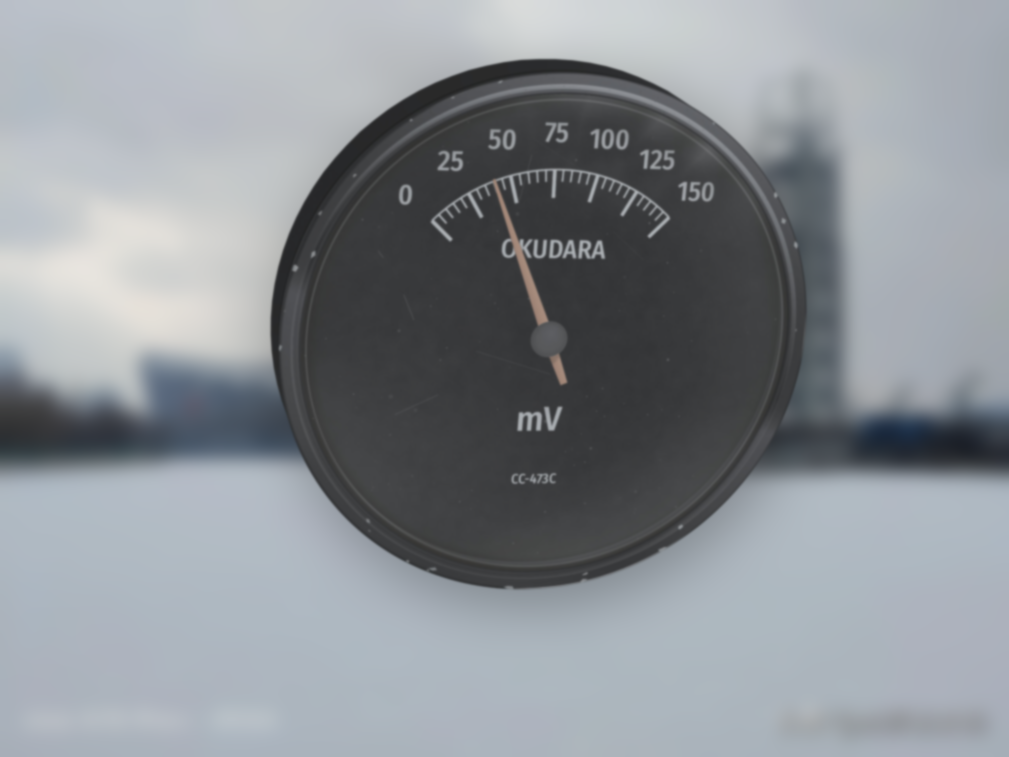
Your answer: {"value": 40, "unit": "mV"}
